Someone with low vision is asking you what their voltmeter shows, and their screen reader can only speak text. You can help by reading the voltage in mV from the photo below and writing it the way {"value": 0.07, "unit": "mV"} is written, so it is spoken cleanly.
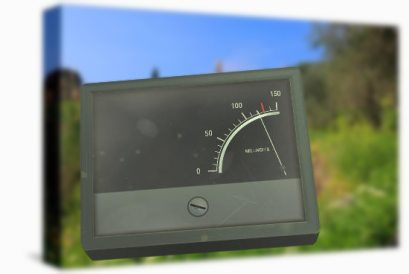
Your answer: {"value": 120, "unit": "mV"}
